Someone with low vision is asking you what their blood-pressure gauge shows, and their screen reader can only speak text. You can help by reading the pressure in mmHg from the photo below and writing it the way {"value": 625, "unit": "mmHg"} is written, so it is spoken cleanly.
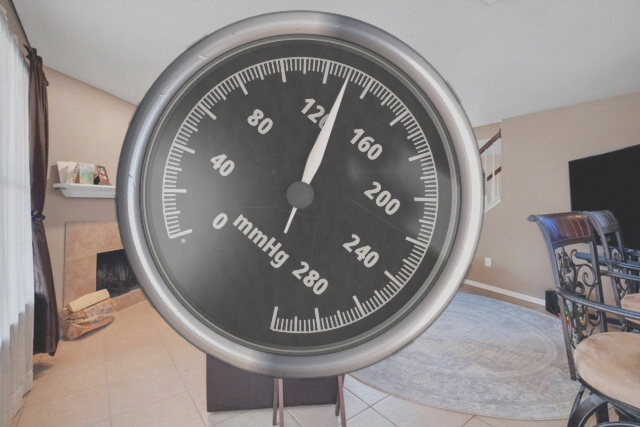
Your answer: {"value": 130, "unit": "mmHg"}
